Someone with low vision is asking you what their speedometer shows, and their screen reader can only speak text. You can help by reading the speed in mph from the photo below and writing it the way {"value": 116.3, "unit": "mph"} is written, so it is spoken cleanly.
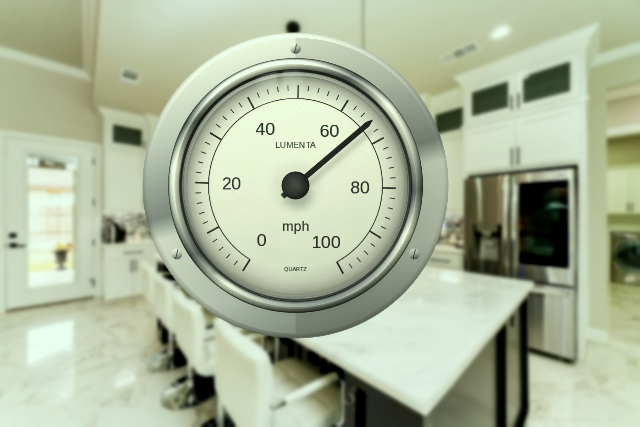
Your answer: {"value": 66, "unit": "mph"}
